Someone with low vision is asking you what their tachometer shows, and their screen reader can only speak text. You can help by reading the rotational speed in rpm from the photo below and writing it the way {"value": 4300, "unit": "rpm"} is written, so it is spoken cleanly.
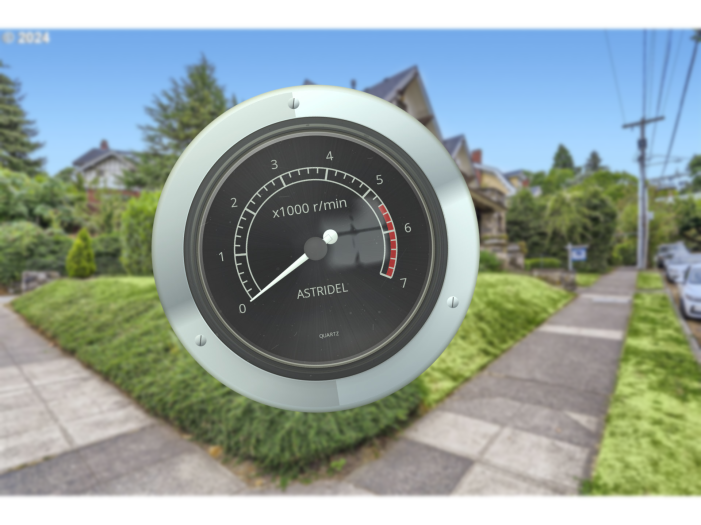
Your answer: {"value": 0, "unit": "rpm"}
